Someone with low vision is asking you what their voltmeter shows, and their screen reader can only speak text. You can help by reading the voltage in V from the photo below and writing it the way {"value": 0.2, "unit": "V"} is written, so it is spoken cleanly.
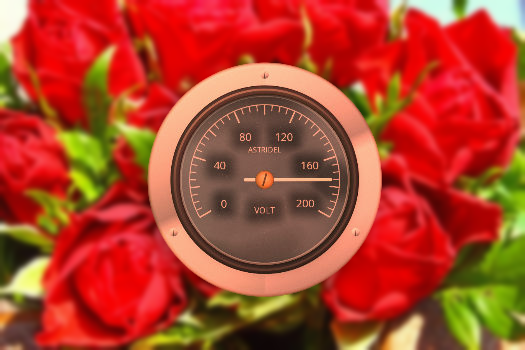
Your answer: {"value": 175, "unit": "V"}
